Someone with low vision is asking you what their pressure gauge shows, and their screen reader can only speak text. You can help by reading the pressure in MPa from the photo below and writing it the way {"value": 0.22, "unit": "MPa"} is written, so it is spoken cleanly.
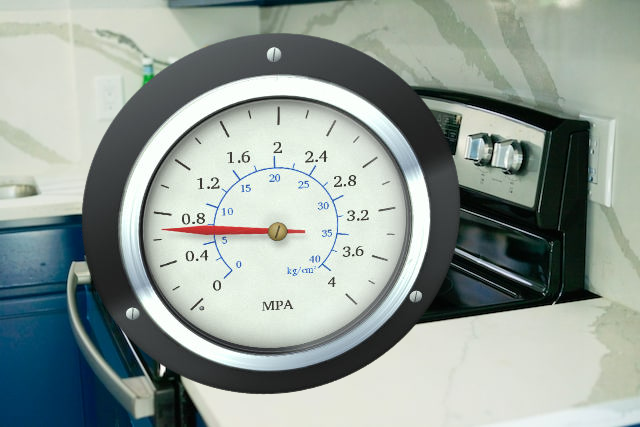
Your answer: {"value": 0.7, "unit": "MPa"}
